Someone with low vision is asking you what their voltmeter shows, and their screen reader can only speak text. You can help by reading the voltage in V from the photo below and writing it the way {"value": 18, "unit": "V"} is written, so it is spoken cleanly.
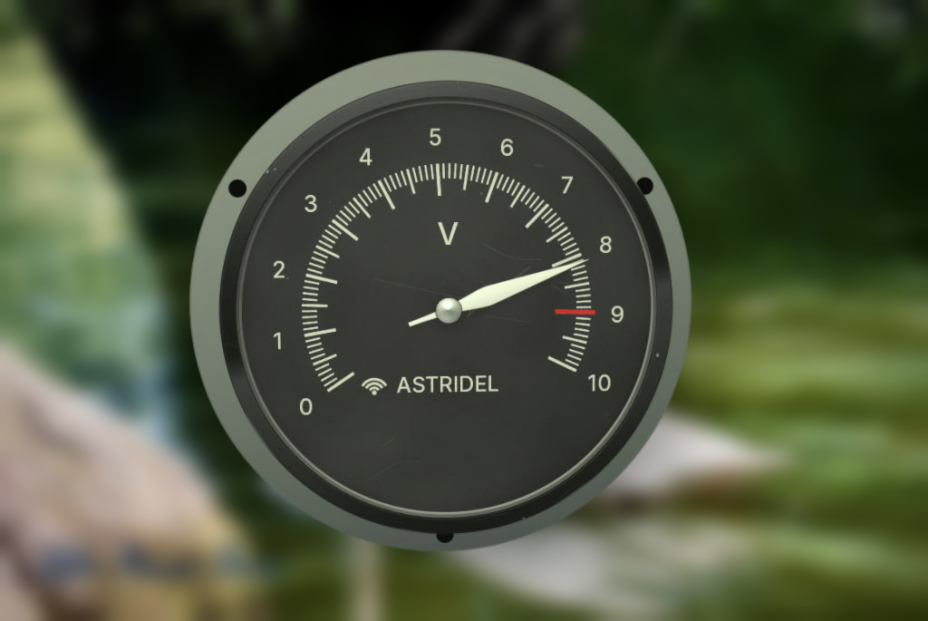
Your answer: {"value": 8.1, "unit": "V"}
